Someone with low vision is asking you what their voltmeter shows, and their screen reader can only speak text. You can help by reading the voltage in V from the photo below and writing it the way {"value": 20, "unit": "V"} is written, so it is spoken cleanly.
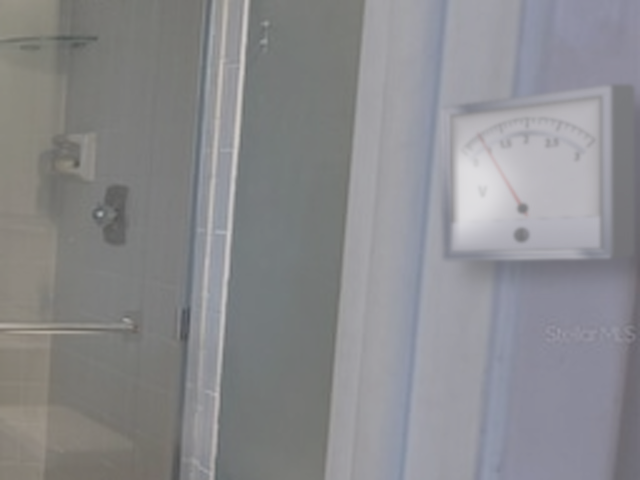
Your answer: {"value": 1, "unit": "V"}
